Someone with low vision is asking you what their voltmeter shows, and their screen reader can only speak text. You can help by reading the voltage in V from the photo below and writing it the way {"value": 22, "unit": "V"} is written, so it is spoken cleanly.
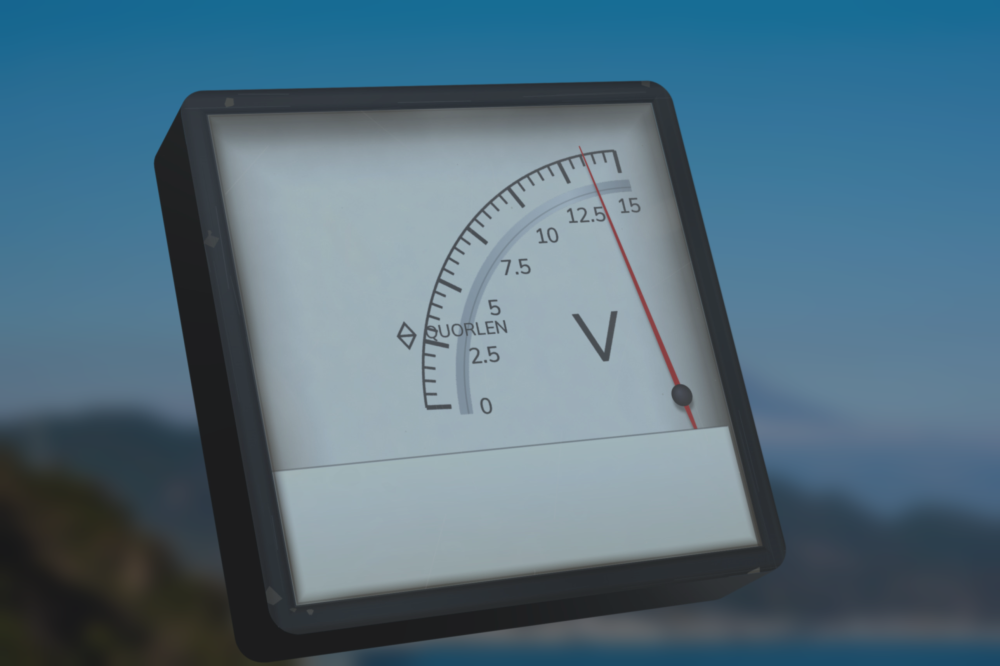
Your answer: {"value": 13.5, "unit": "V"}
